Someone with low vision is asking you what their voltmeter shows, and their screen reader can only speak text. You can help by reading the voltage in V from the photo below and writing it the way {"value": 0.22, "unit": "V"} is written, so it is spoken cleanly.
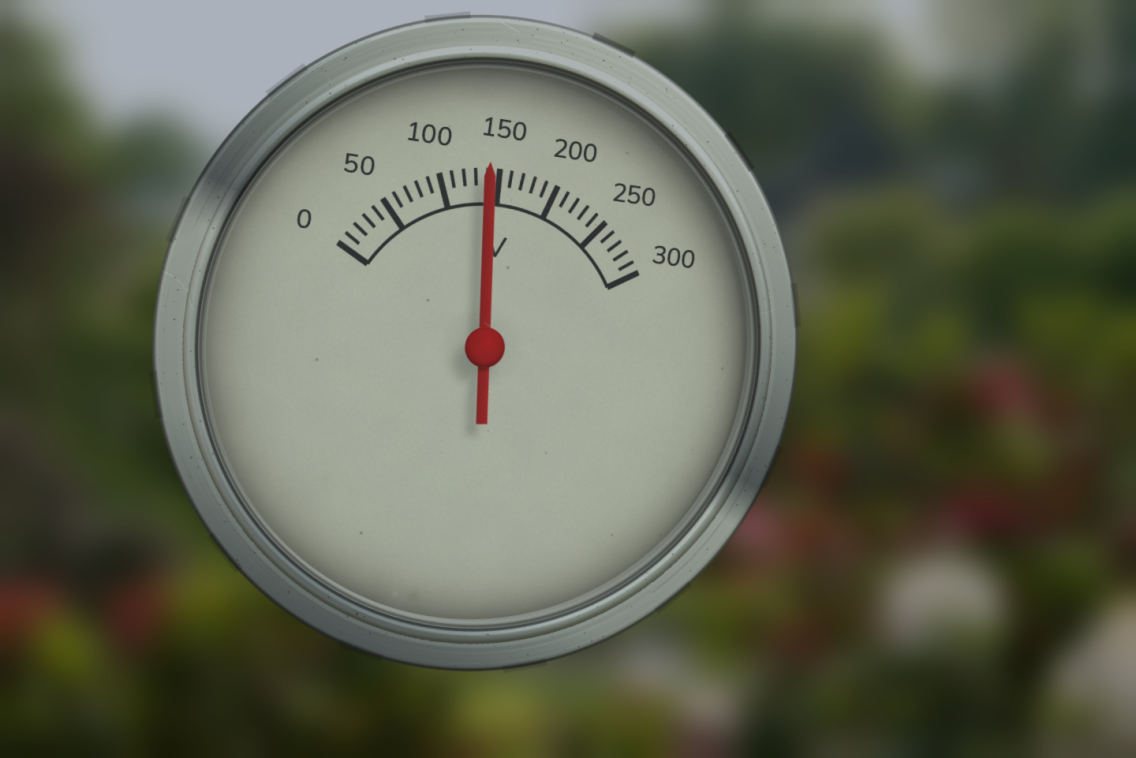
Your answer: {"value": 140, "unit": "V"}
